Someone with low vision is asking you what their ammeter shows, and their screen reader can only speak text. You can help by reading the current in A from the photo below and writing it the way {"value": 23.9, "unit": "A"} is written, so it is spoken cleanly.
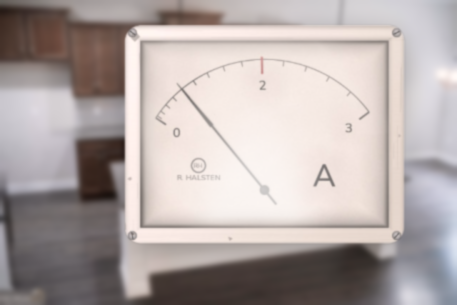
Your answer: {"value": 1, "unit": "A"}
